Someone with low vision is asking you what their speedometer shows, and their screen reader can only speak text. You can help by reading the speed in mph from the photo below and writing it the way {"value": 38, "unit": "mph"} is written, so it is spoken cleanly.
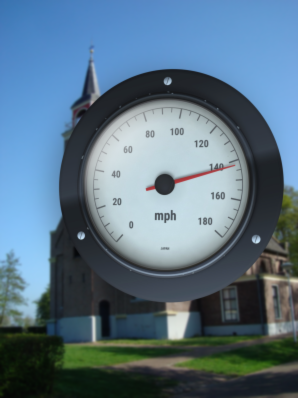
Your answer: {"value": 142.5, "unit": "mph"}
